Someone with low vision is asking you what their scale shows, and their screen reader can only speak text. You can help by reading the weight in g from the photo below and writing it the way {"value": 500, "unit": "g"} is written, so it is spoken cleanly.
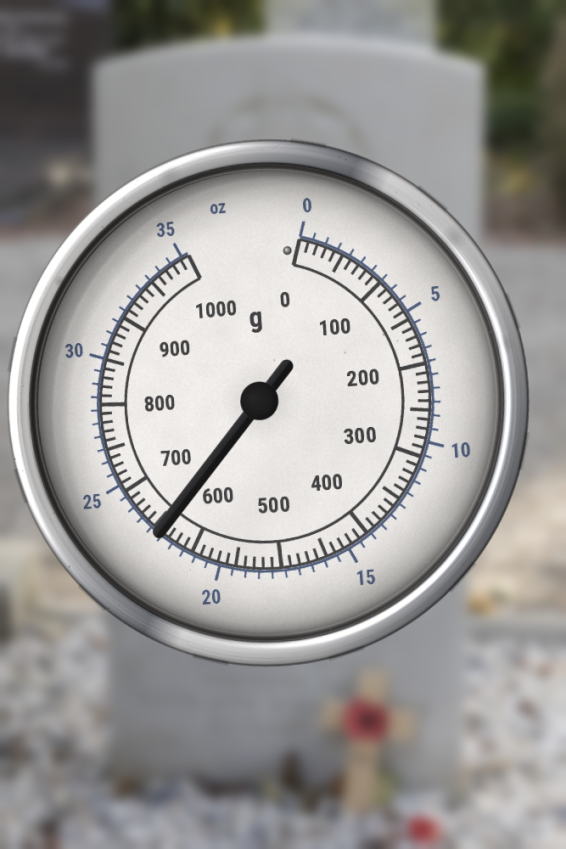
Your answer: {"value": 640, "unit": "g"}
